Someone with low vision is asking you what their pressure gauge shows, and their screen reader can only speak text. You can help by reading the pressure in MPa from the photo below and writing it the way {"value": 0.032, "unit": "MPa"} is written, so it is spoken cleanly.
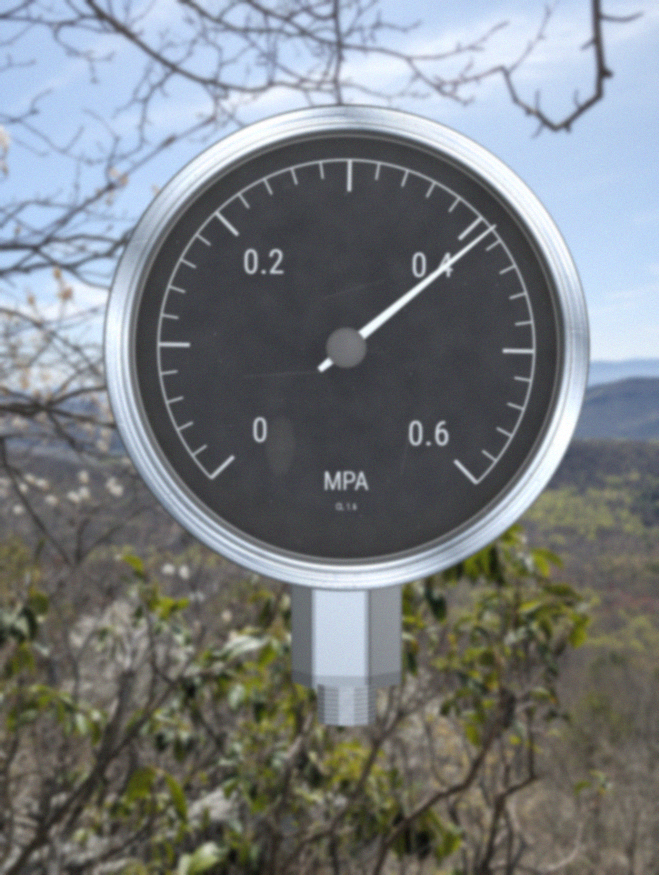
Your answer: {"value": 0.41, "unit": "MPa"}
